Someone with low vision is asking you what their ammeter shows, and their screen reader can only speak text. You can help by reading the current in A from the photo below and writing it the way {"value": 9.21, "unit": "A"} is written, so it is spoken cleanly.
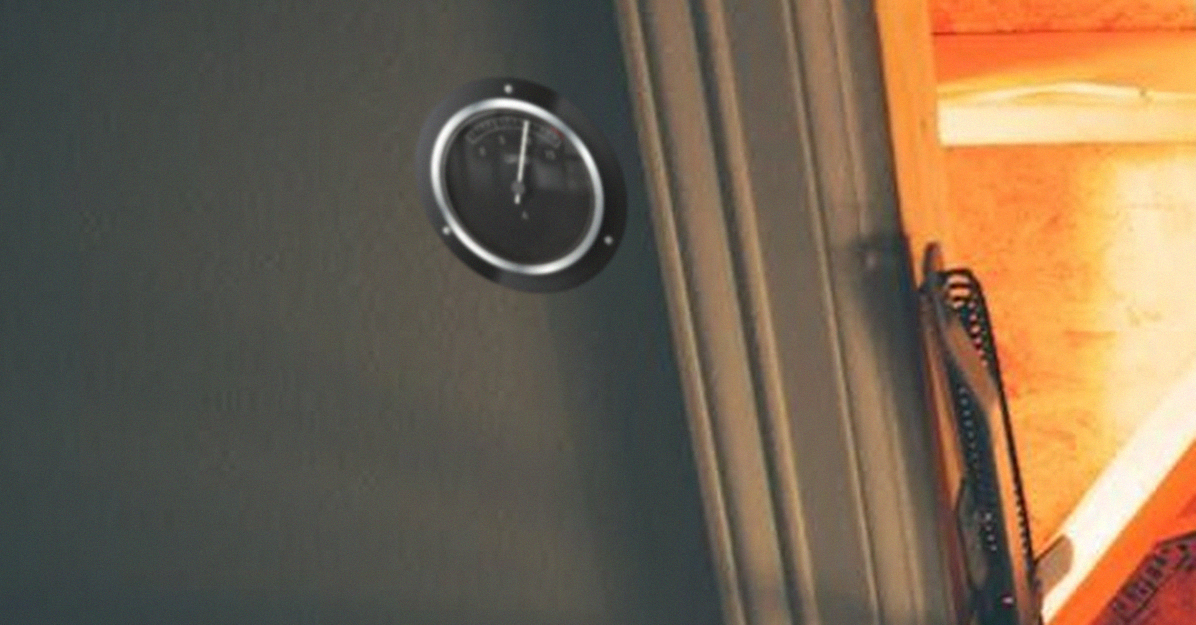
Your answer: {"value": 10, "unit": "A"}
